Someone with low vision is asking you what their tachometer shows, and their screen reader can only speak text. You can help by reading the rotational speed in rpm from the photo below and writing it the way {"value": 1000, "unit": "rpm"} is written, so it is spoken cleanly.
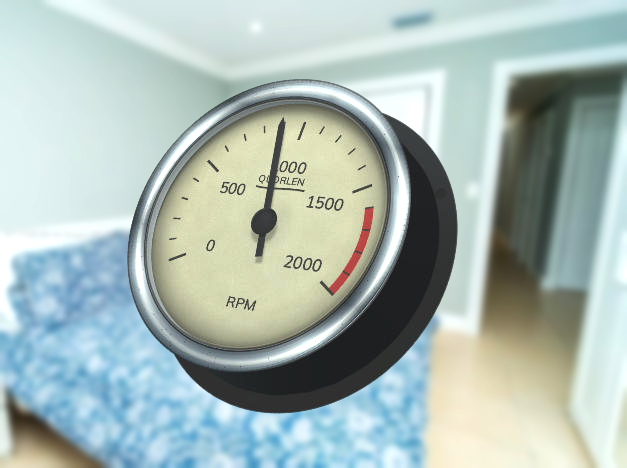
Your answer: {"value": 900, "unit": "rpm"}
